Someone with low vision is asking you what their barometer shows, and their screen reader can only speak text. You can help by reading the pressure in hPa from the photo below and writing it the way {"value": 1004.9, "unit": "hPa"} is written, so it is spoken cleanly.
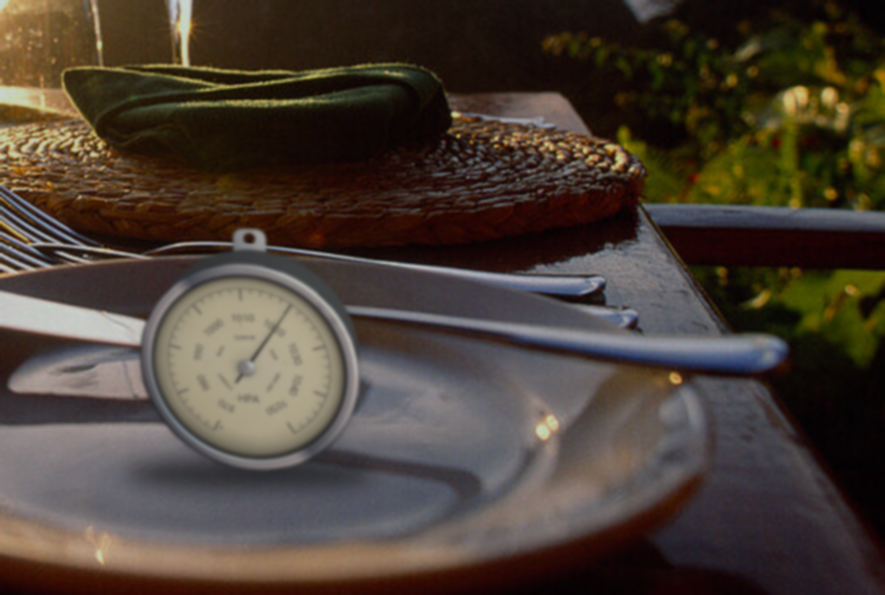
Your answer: {"value": 1020, "unit": "hPa"}
